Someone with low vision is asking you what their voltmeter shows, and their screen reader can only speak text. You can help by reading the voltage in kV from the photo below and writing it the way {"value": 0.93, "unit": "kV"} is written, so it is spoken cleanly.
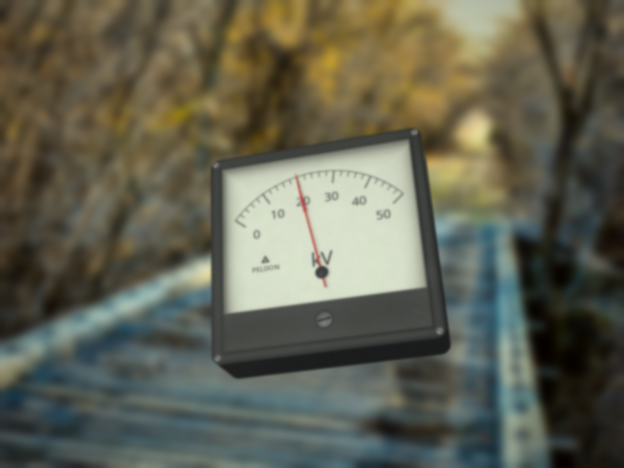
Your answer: {"value": 20, "unit": "kV"}
